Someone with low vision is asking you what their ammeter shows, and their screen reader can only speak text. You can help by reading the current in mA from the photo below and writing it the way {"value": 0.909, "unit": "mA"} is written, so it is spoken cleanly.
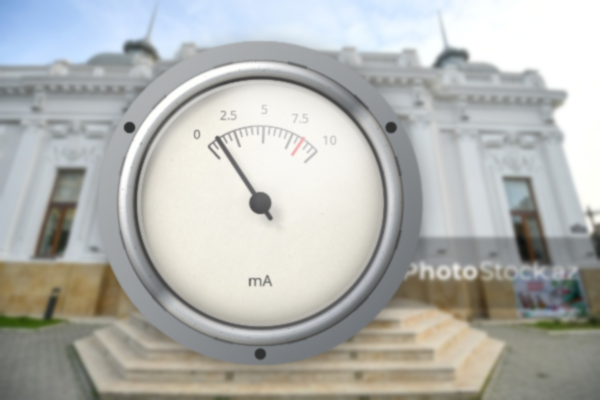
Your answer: {"value": 1, "unit": "mA"}
